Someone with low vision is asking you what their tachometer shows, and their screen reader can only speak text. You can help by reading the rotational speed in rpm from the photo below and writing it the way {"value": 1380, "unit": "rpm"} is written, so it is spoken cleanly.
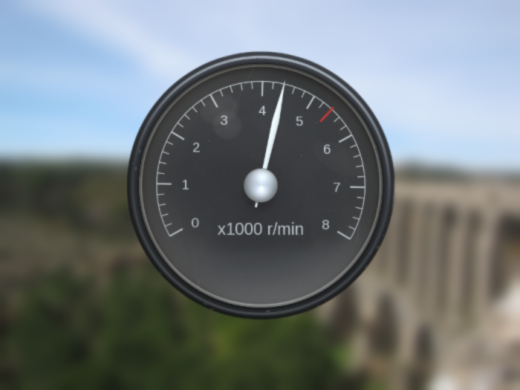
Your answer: {"value": 4400, "unit": "rpm"}
